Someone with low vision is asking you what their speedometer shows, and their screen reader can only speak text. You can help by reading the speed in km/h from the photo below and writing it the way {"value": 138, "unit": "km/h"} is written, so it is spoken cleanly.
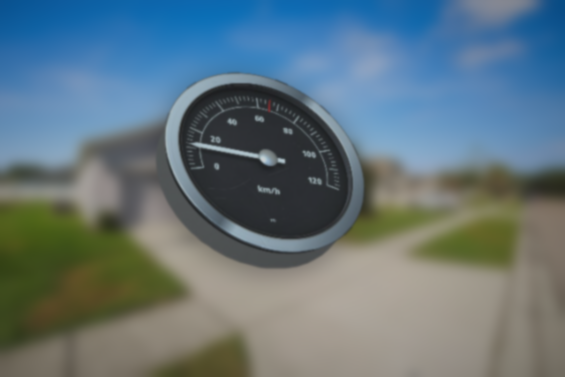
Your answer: {"value": 10, "unit": "km/h"}
